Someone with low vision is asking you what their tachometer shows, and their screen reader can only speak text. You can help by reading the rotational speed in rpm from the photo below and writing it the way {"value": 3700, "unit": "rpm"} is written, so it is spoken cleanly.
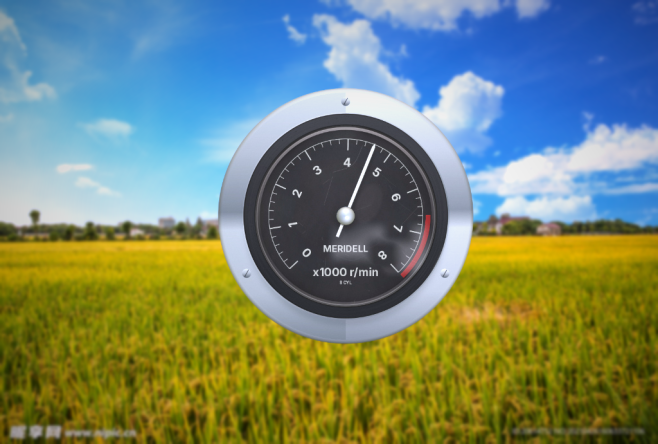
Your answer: {"value": 4600, "unit": "rpm"}
